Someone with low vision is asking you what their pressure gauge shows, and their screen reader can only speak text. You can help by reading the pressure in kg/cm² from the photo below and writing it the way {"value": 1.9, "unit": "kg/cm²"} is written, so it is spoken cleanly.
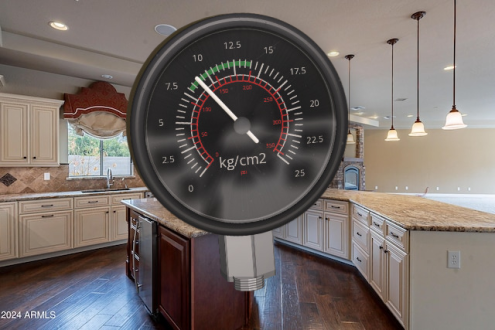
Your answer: {"value": 9, "unit": "kg/cm²"}
